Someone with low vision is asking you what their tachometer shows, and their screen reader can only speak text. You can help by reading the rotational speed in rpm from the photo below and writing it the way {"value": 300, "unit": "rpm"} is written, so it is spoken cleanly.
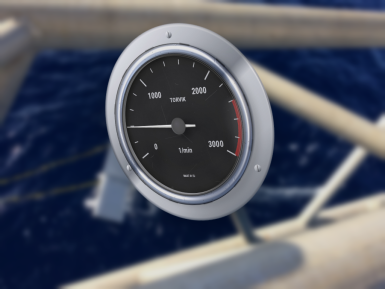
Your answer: {"value": 400, "unit": "rpm"}
